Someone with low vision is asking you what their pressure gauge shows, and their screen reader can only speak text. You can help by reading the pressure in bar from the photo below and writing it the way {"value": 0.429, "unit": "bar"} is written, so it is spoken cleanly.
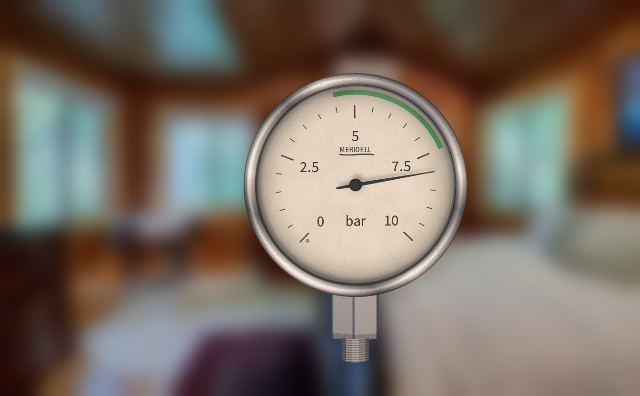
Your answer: {"value": 8, "unit": "bar"}
